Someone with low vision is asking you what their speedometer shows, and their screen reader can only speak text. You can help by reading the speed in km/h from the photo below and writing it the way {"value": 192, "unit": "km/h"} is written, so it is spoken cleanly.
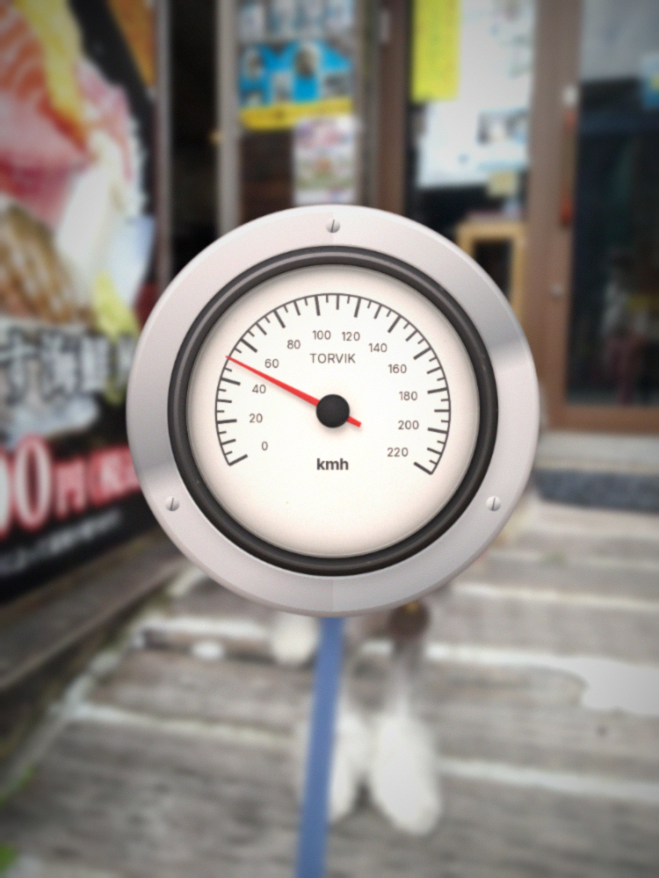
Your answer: {"value": 50, "unit": "km/h"}
